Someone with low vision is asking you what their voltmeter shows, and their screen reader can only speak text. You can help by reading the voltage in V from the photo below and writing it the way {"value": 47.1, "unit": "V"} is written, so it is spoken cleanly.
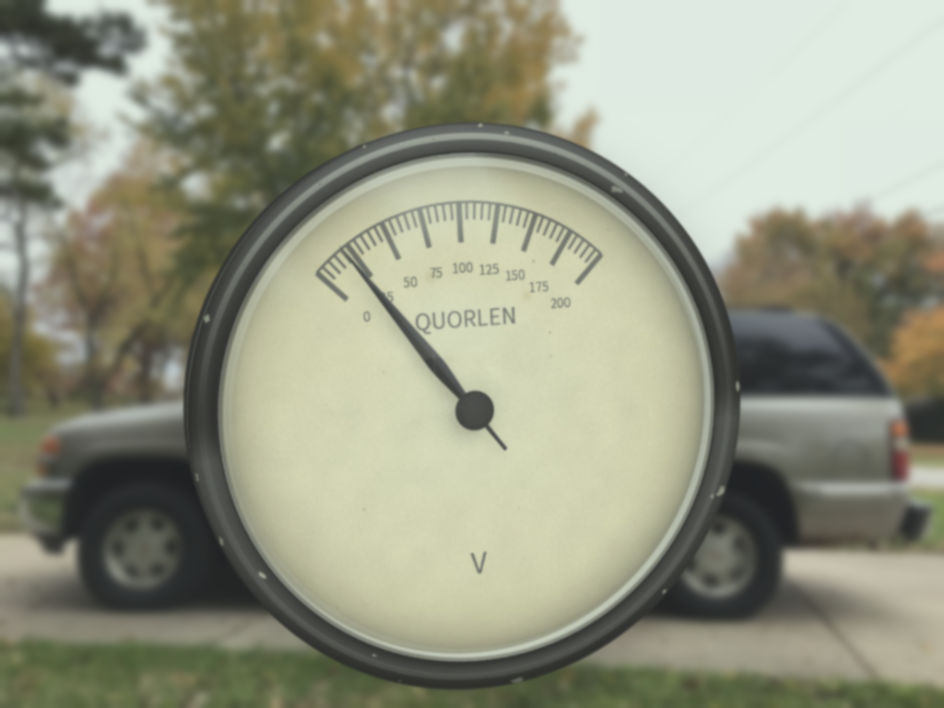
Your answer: {"value": 20, "unit": "V"}
